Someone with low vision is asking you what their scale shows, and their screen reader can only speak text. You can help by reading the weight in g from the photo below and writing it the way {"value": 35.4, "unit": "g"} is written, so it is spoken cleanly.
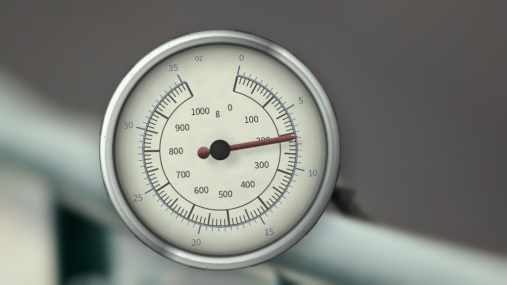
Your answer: {"value": 210, "unit": "g"}
